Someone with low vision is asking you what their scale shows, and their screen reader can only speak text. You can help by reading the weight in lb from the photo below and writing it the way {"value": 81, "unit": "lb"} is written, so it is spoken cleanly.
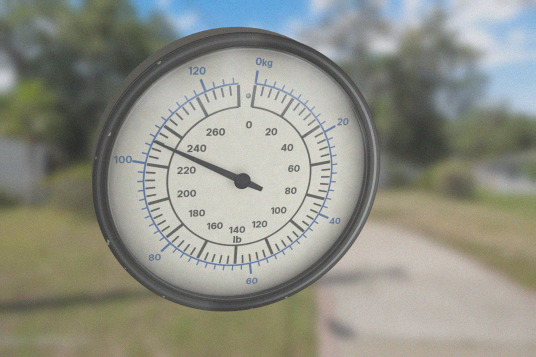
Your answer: {"value": 232, "unit": "lb"}
